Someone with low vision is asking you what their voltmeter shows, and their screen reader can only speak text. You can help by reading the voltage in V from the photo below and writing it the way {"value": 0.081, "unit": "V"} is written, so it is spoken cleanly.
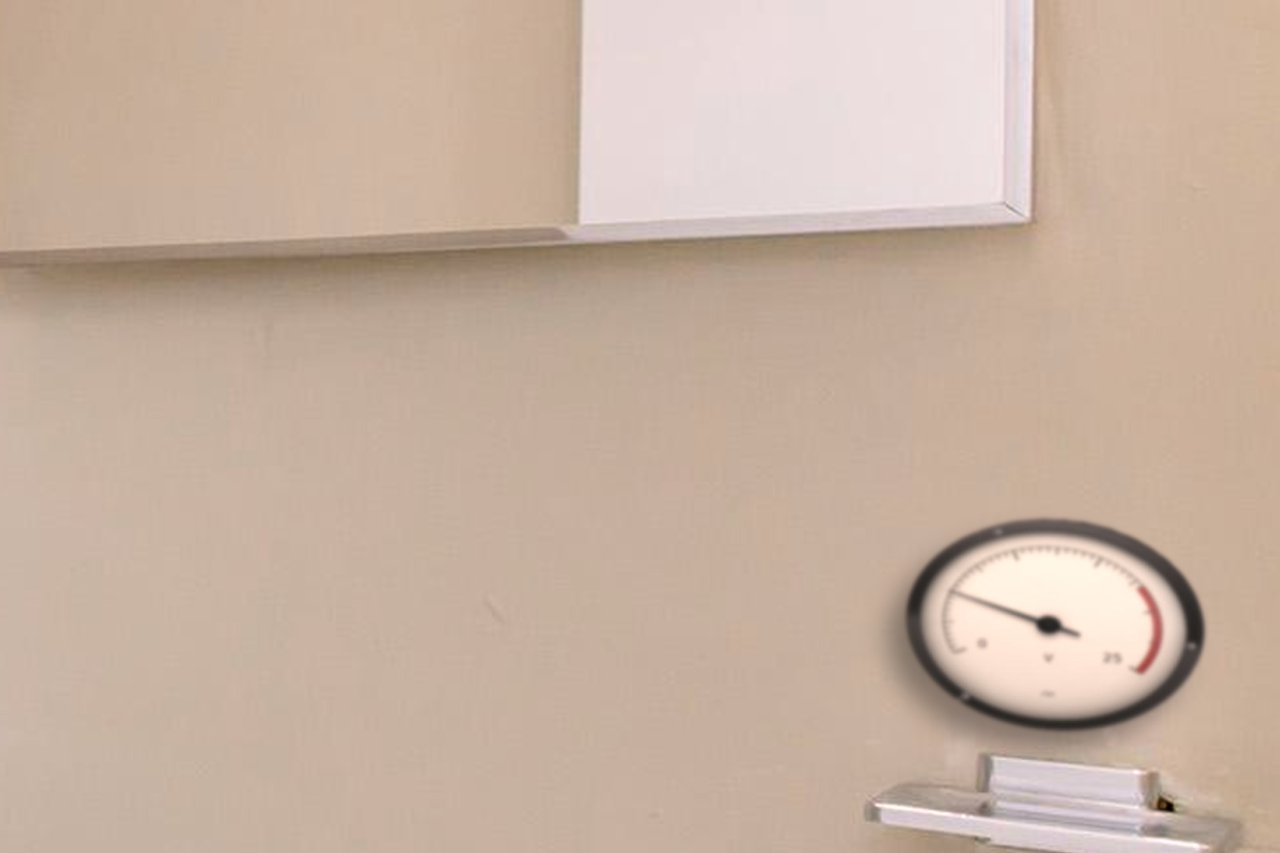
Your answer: {"value": 5, "unit": "V"}
